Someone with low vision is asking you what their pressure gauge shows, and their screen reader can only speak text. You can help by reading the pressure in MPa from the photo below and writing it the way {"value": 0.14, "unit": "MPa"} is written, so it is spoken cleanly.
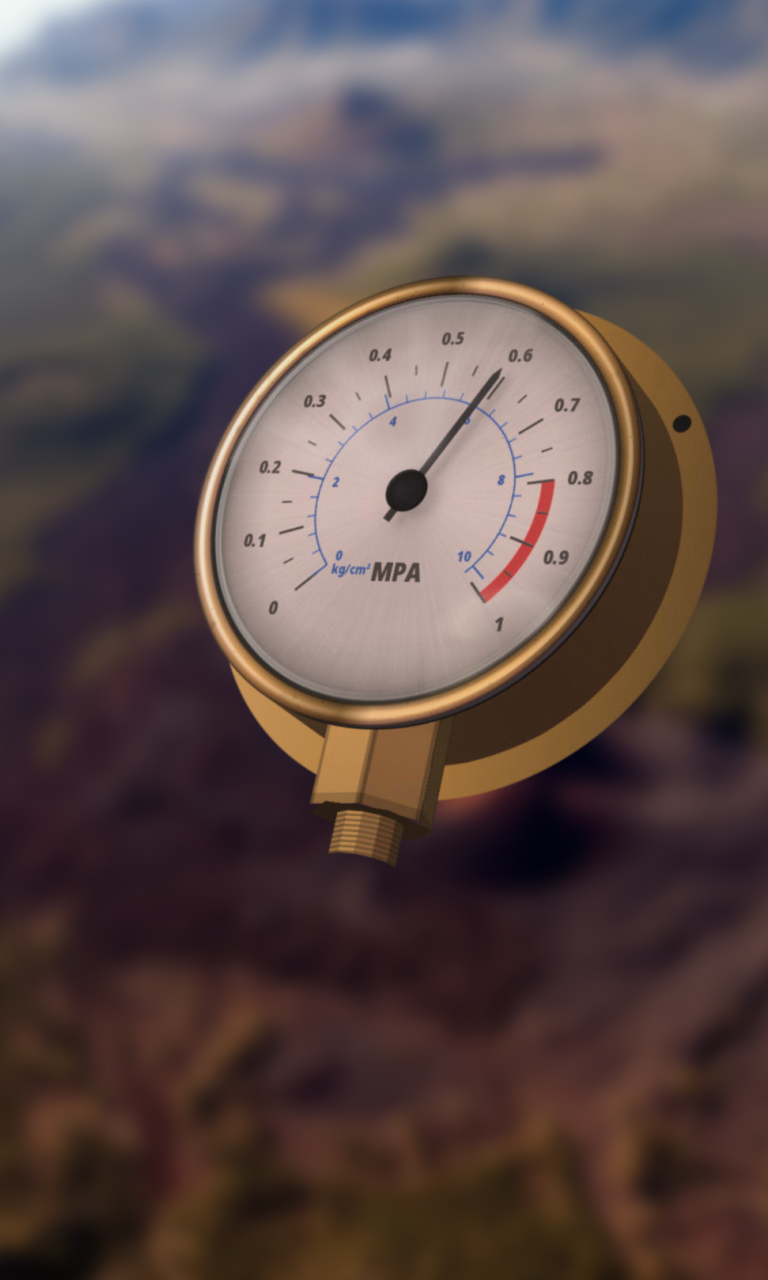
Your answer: {"value": 0.6, "unit": "MPa"}
